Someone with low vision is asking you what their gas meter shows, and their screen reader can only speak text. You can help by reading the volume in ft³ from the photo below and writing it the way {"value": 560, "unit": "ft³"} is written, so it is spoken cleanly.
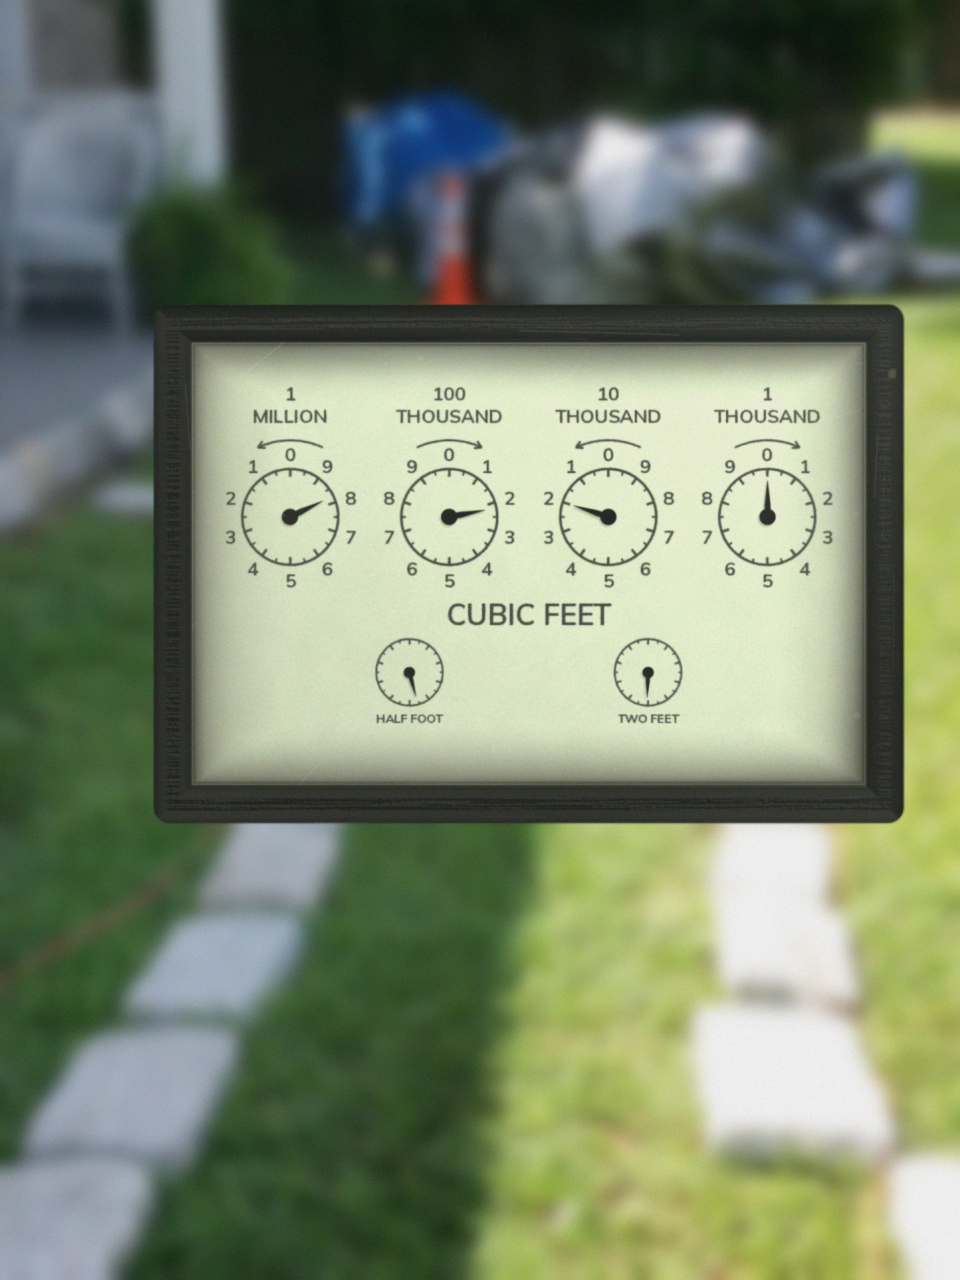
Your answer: {"value": 822000, "unit": "ft³"}
